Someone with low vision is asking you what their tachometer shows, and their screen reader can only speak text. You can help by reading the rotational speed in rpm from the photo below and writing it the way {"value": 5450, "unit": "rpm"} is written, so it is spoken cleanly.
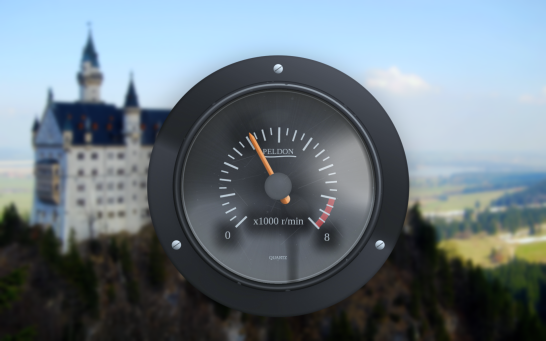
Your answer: {"value": 3125, "unit": "rpm"}
